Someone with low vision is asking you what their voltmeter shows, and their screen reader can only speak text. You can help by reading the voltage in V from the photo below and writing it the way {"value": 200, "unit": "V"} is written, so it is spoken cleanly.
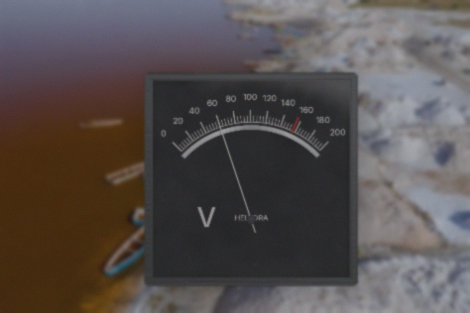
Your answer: {"value": 60, "unit": "V"}
